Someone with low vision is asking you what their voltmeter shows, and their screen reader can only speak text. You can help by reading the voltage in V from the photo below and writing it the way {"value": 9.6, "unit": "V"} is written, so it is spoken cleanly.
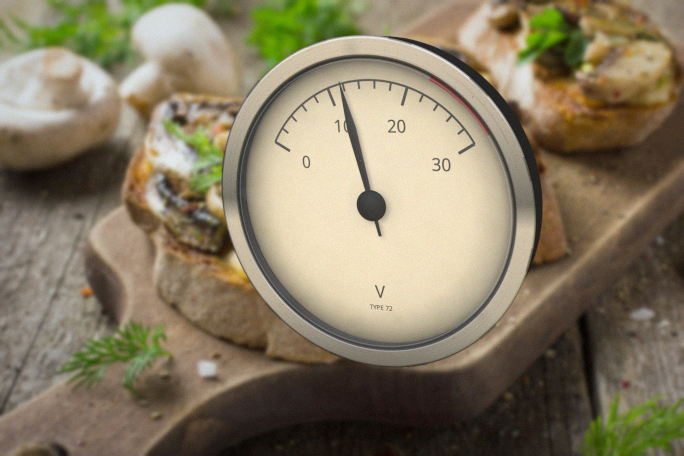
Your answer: {"value": 12, "unit": "V"}
